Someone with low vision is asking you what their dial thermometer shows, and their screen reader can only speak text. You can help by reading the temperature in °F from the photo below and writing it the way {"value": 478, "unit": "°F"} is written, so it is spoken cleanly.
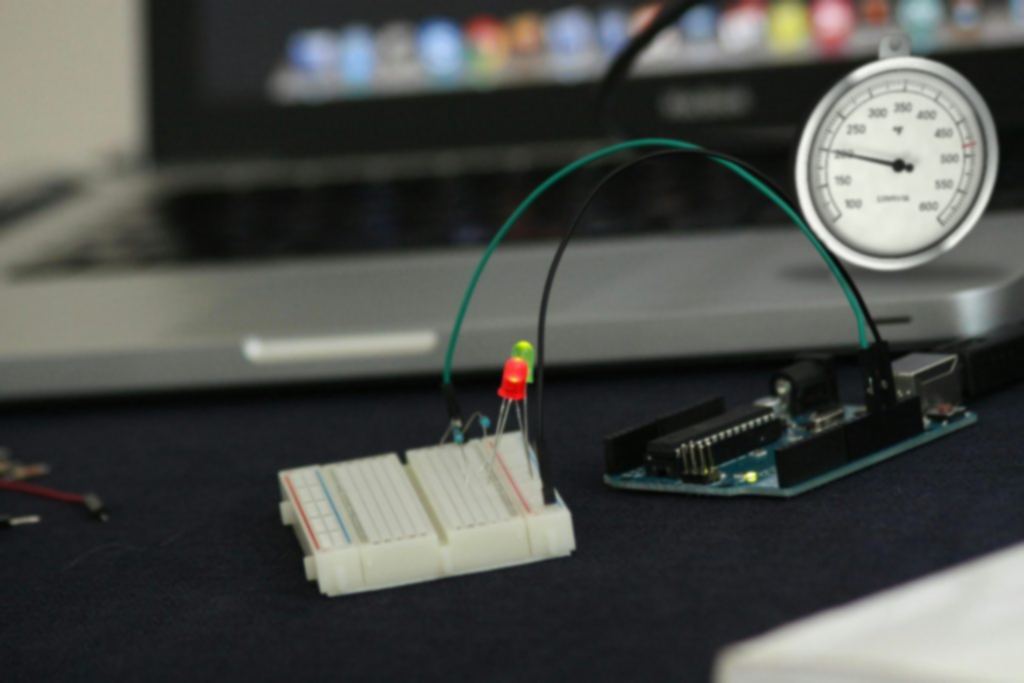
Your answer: {"value": 200, "unit": "°F"}
